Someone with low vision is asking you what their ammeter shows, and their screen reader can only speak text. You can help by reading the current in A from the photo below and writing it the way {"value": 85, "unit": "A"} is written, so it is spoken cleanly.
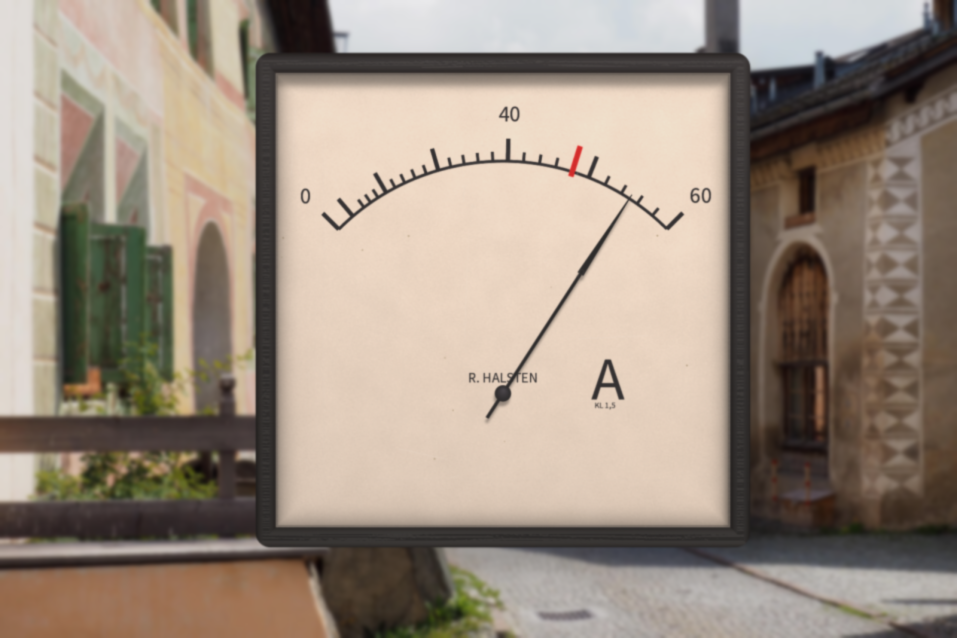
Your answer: {"value": 55, "unit": "A"}
